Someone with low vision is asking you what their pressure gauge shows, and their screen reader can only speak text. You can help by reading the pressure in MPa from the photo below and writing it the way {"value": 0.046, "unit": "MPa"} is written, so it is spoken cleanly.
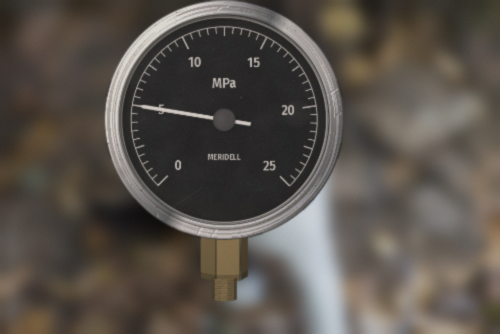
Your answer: {"value": 5, "unit": "MPa"}
